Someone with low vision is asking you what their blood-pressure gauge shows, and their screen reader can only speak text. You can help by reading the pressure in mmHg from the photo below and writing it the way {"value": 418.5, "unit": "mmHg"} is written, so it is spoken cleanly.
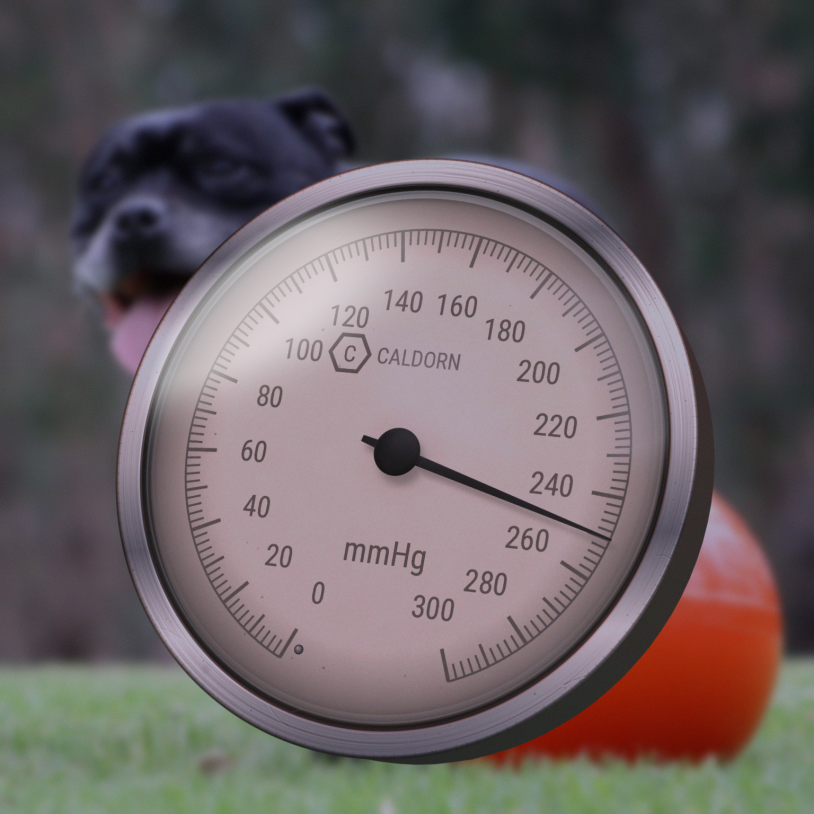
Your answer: {"value": 250, "unit": "mmHg"}
